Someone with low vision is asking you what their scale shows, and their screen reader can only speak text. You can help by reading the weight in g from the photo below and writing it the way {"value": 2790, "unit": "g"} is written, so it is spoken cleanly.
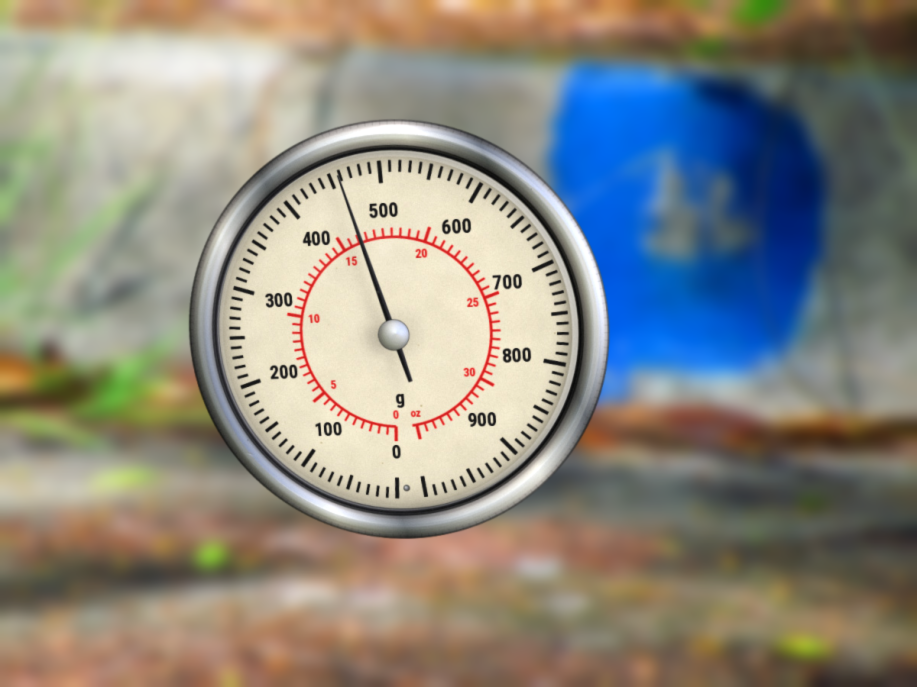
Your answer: {"value": 460, "unit": "g"}
